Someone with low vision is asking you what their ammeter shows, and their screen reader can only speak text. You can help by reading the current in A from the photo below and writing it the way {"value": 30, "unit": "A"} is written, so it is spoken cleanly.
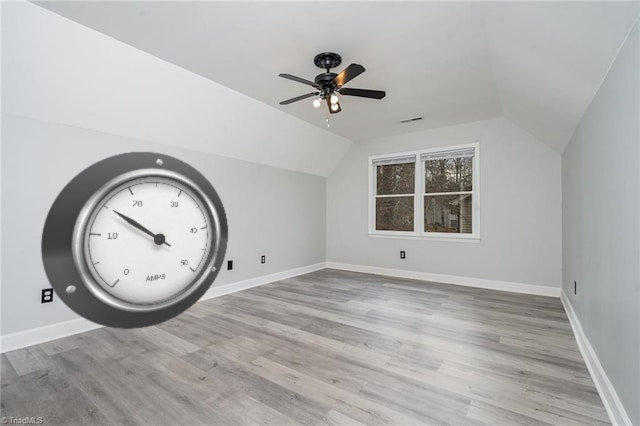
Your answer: {"value": 15, "unit": "A"}
